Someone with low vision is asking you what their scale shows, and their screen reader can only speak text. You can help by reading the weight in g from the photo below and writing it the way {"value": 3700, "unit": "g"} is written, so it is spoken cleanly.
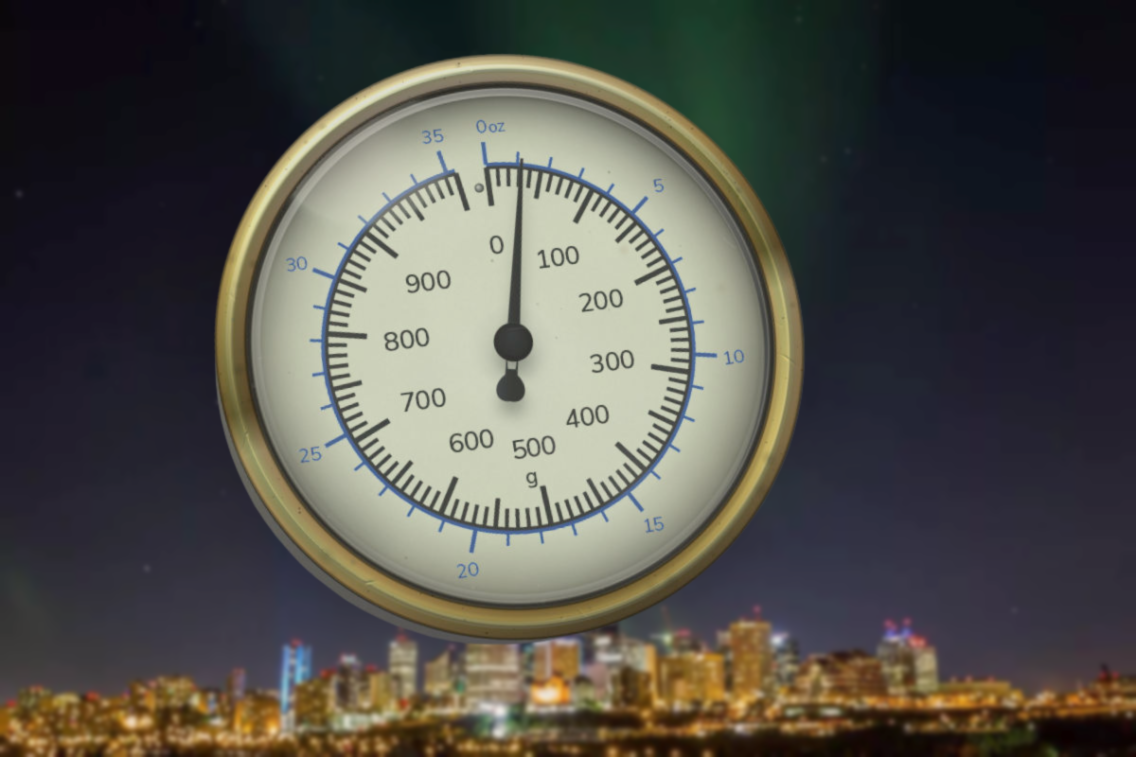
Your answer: {"value": 30, "unit": "g"}
